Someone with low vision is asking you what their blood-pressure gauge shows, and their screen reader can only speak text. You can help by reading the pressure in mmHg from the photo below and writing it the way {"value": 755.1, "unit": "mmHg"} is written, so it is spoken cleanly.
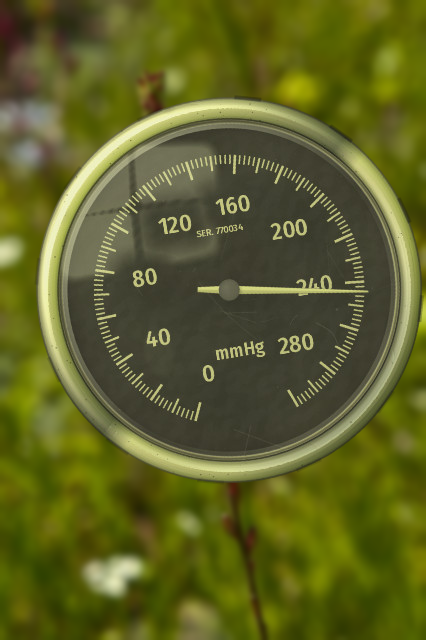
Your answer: {"value": 244, "unit": "mmHg"}
